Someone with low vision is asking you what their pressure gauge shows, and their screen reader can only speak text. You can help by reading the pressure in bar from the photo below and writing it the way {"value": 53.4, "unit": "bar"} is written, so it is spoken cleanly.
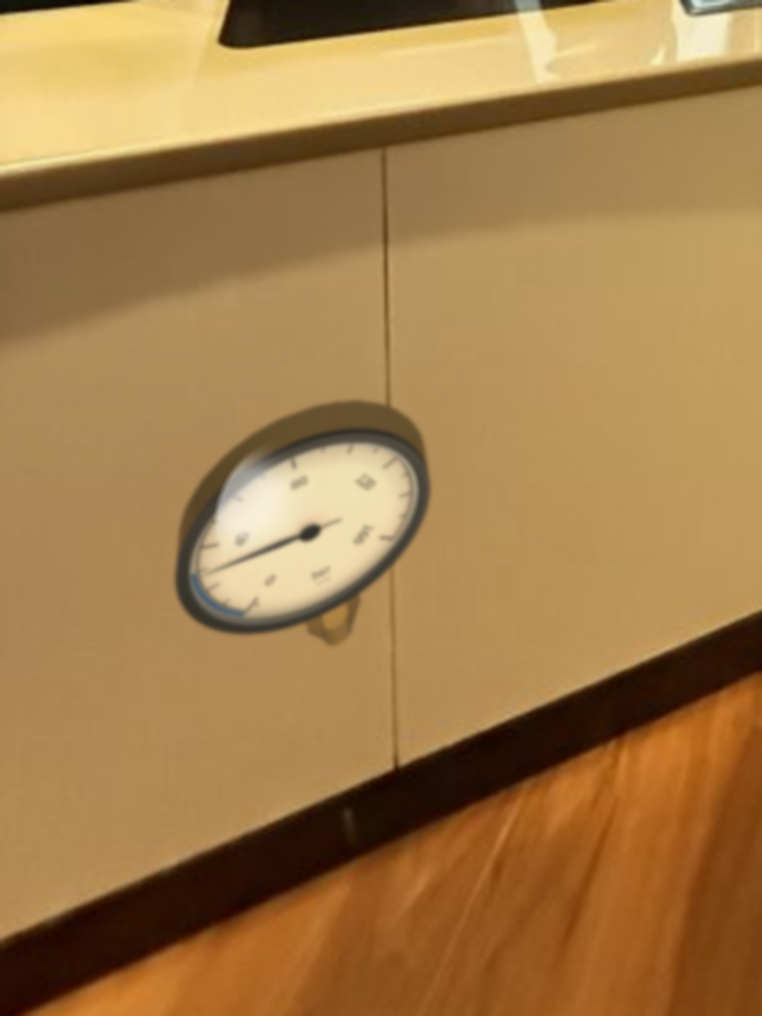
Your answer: {"value": 30, "unit": "bar"}
